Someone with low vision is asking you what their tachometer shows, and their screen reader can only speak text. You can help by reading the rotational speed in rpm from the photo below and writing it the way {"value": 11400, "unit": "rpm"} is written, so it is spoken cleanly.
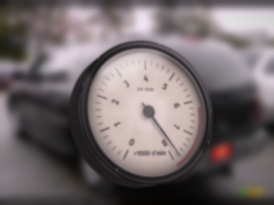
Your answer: {"value": 7800, "unit": "rpm"}
